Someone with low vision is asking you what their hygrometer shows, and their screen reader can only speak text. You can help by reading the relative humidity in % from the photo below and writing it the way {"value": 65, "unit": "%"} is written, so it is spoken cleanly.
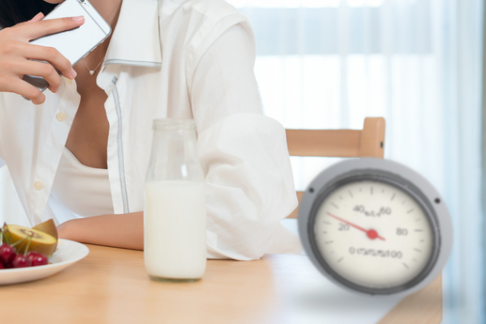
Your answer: {"value": 25, "unit": "%"}
